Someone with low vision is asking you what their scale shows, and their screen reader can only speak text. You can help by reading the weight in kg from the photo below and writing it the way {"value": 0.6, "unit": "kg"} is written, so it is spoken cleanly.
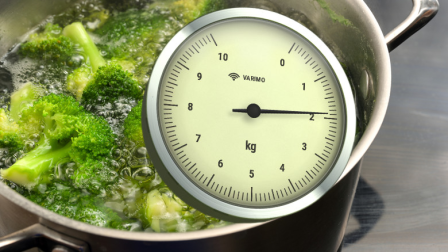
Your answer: {"value": 1.9, "unit": "kg"}
